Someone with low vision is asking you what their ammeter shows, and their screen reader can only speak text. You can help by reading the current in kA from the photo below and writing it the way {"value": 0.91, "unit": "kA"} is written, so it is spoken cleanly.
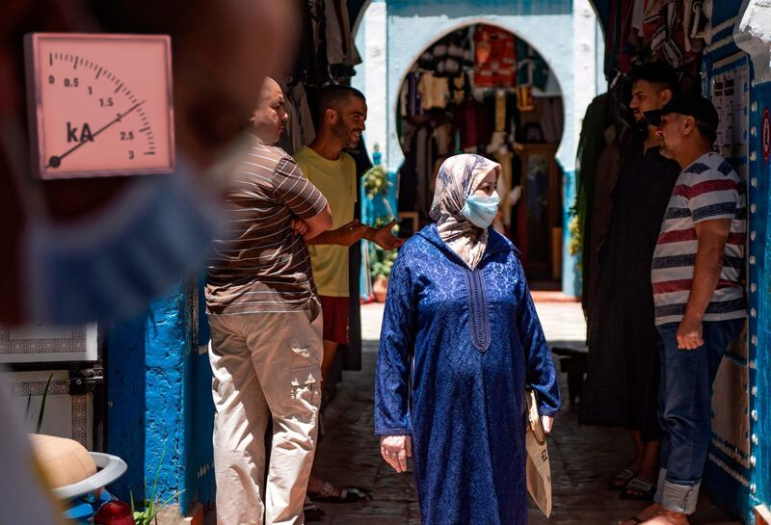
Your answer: {"value": 2, "unit": "kA"}
